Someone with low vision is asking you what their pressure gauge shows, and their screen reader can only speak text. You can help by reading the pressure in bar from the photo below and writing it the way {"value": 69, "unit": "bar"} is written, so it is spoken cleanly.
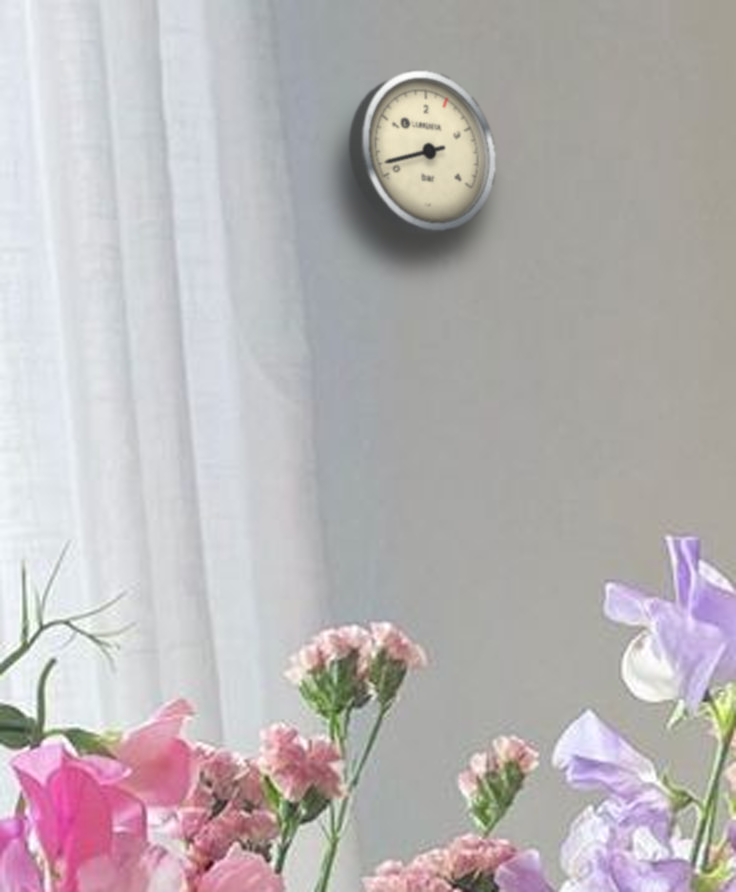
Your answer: {"value": 0.2, "unit": "bar"}
